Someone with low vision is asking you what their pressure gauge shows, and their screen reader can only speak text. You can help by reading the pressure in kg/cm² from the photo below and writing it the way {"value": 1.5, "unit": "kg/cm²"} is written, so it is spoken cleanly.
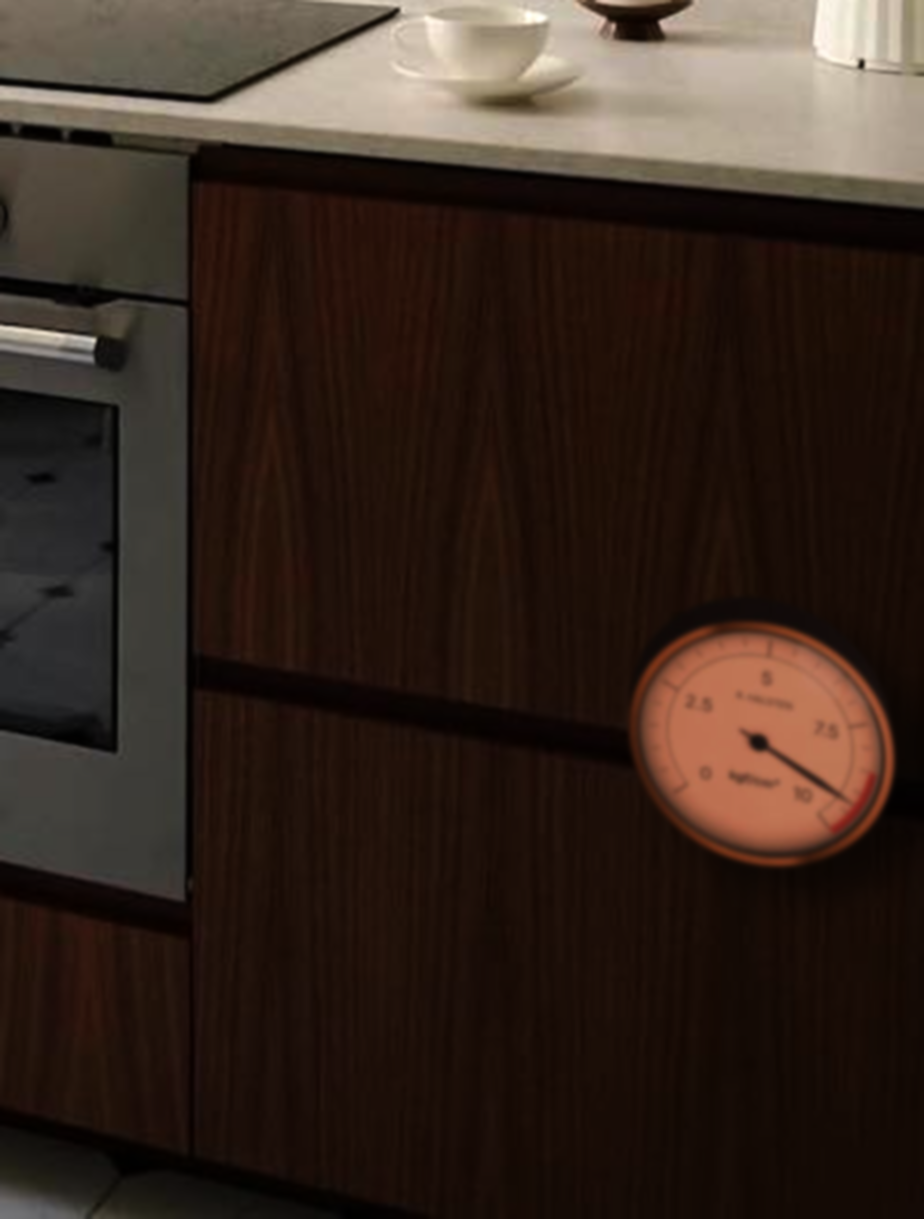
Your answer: {"value": 9.25, "unit": "kg/cm²"}
